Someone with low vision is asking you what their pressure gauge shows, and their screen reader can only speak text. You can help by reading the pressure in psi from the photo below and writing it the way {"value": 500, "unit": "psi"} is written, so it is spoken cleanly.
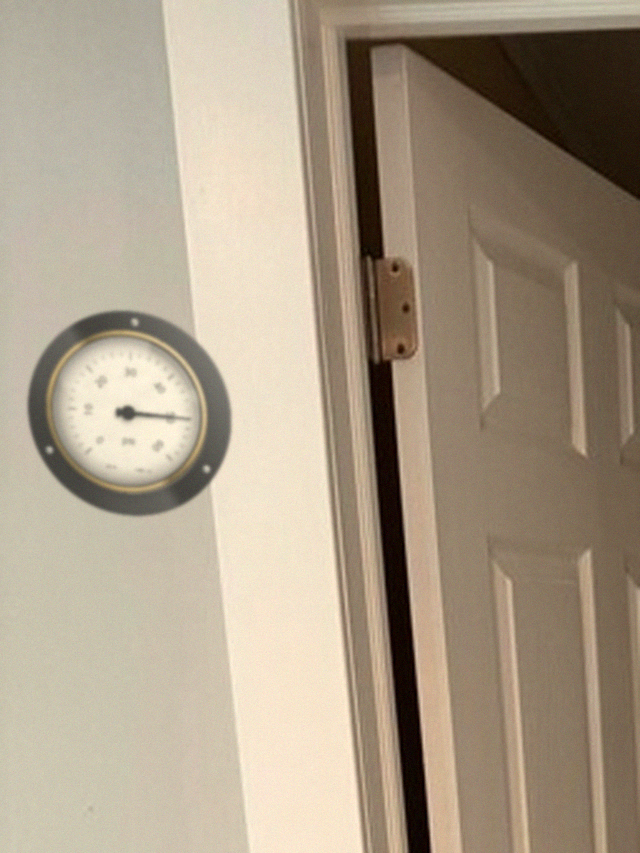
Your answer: {"value": 50, "unit": "psi"}
